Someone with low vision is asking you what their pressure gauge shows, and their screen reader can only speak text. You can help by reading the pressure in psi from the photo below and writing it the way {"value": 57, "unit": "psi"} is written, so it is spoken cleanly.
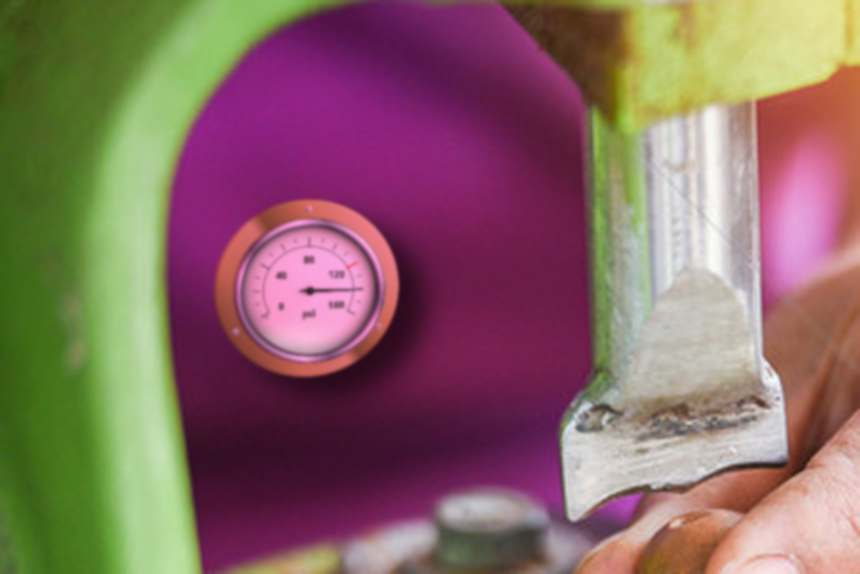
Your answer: {"value": 140, "unit": "psi"}
